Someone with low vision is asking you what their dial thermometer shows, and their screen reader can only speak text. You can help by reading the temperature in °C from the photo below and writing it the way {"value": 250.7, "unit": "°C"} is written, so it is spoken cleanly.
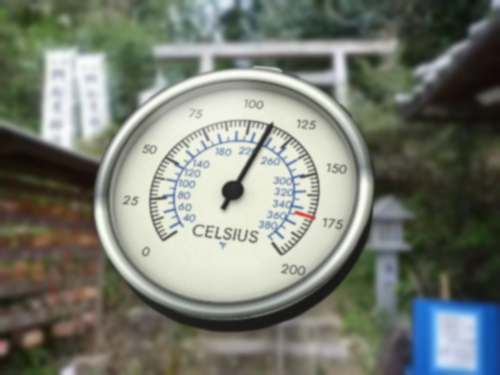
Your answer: {"value": 112.5, "unit": "°C"}
